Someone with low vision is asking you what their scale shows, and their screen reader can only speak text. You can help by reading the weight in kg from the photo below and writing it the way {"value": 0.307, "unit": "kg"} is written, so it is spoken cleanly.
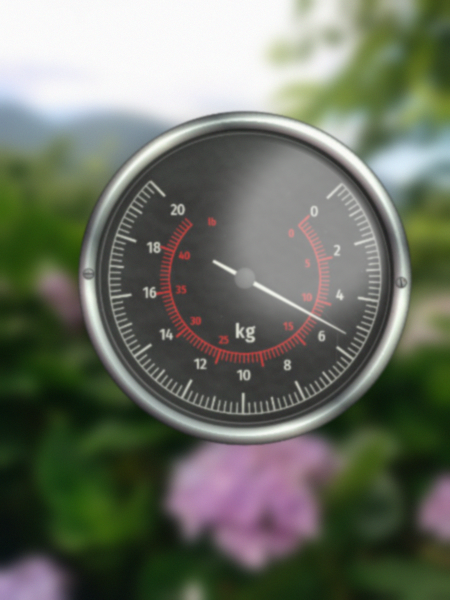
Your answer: {"value": 5.4, "unit": "kg"}
